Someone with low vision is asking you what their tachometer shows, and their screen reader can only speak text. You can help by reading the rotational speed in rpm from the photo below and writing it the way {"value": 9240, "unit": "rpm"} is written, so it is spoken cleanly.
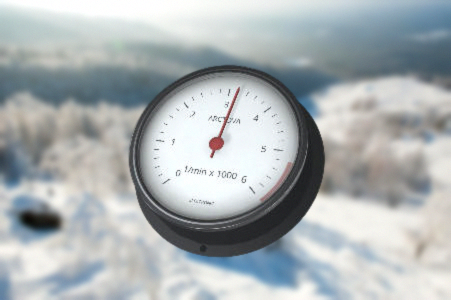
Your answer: {"value": 3200, "unit": "rpm"}
